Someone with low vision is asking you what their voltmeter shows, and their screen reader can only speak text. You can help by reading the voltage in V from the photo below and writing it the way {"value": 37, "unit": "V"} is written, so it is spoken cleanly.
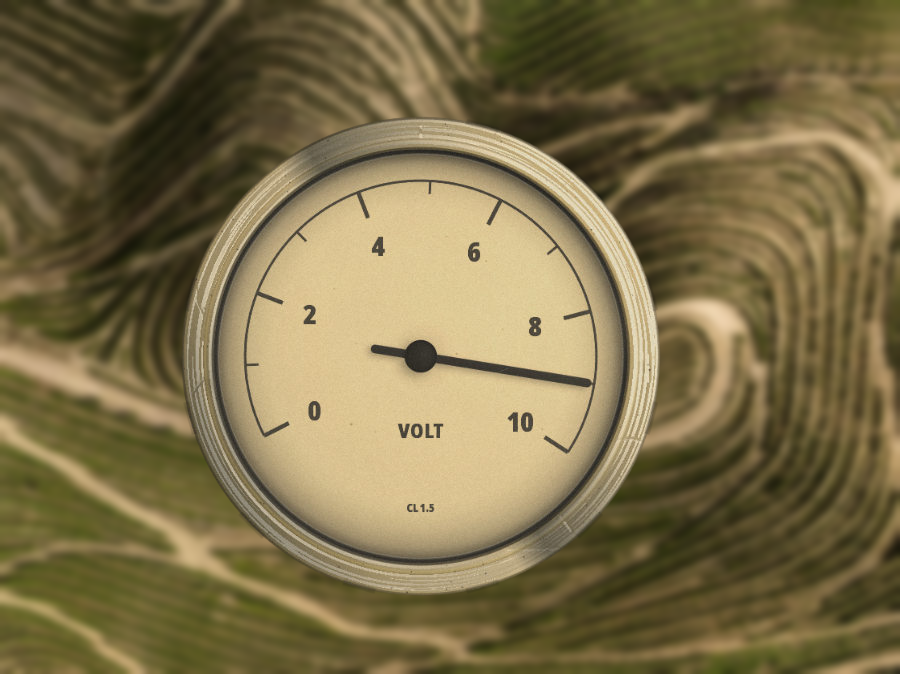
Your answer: {"value": 9, "unit": "V"}
